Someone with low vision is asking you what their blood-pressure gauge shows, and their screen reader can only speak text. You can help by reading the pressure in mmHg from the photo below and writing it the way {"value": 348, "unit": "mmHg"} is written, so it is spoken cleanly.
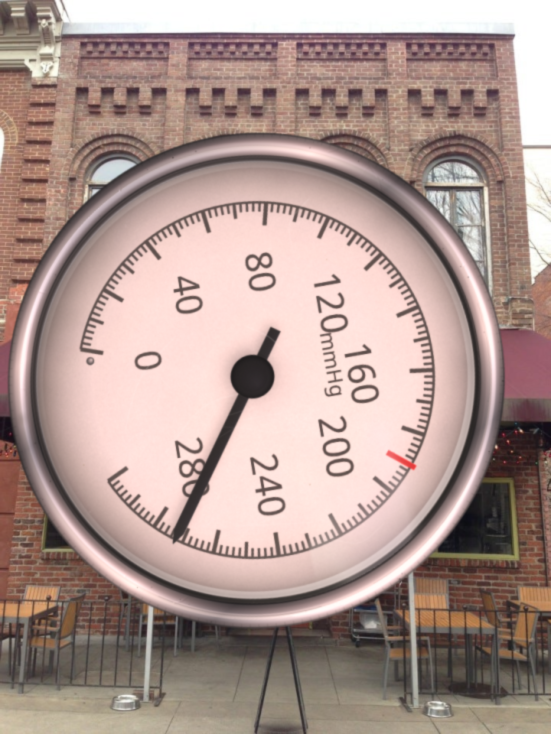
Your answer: {"value": 272, "unit": "mmHg"}
